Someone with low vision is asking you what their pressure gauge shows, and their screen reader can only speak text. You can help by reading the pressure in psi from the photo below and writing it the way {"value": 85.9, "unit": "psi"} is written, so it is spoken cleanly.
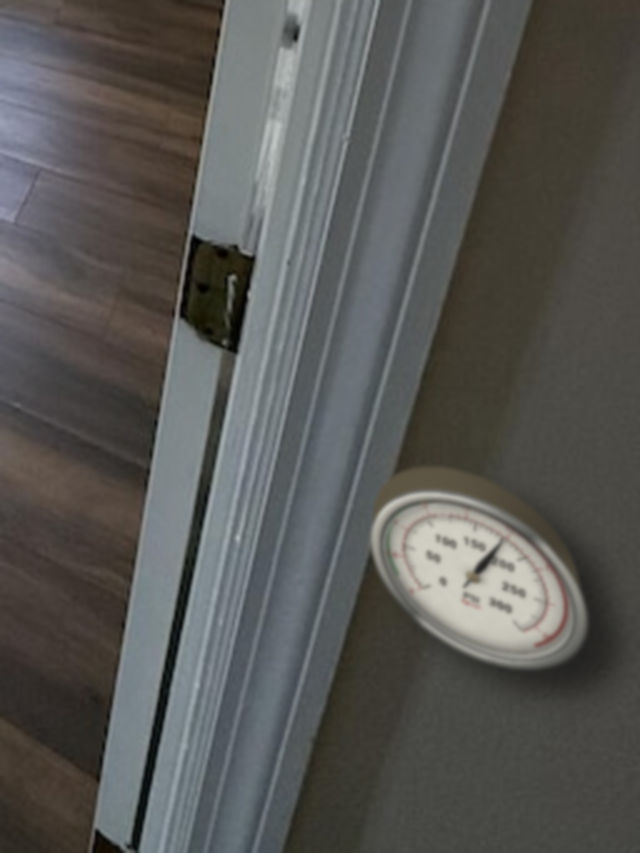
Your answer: {"value": 175, "unit": "psi"}
